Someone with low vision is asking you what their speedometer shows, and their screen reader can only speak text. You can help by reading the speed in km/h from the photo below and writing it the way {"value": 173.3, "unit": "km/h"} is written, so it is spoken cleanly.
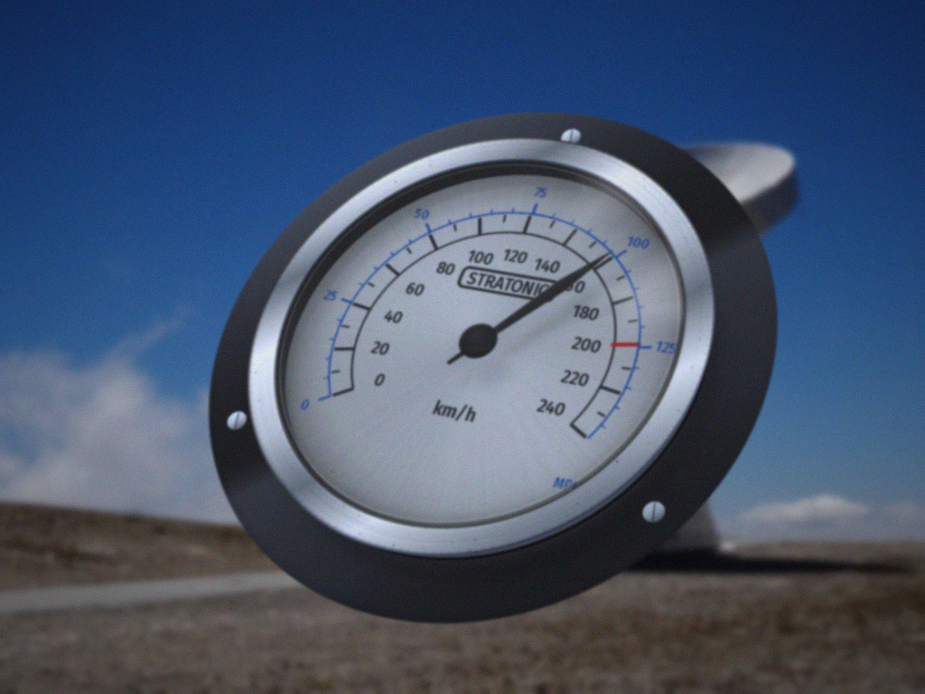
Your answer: {"value": 160, "unit": "km/h"}
